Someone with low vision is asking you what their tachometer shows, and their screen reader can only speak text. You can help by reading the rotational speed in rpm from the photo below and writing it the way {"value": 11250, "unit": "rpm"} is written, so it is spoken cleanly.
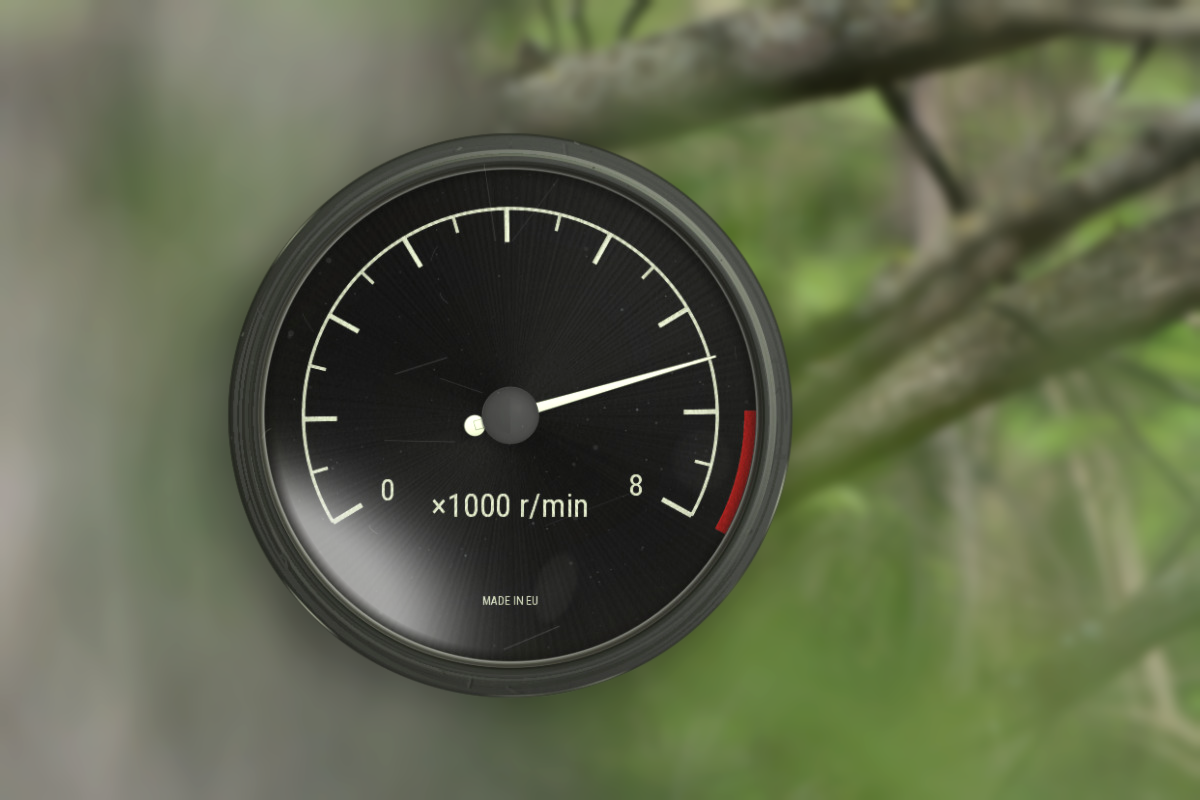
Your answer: {"value": 6500, "unit": "rpm"}
